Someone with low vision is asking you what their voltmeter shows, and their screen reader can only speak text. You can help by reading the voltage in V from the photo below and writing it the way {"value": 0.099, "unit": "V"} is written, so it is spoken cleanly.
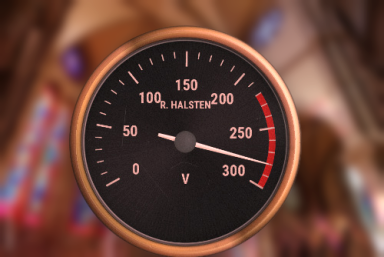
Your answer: {"value": 280, "unit": "V"}
